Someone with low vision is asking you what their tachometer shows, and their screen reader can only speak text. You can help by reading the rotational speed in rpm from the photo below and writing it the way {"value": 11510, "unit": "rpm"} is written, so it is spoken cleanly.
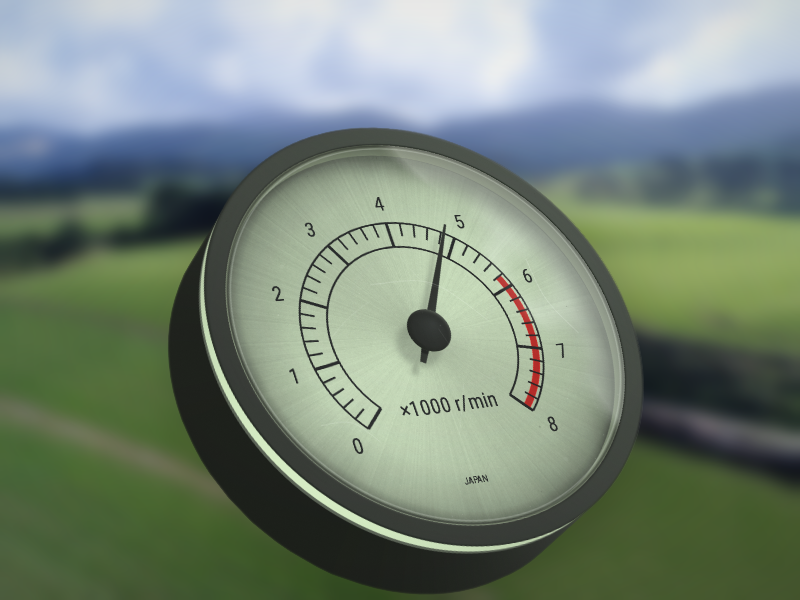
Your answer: {"value": 4800, "unit": "rpm"}
